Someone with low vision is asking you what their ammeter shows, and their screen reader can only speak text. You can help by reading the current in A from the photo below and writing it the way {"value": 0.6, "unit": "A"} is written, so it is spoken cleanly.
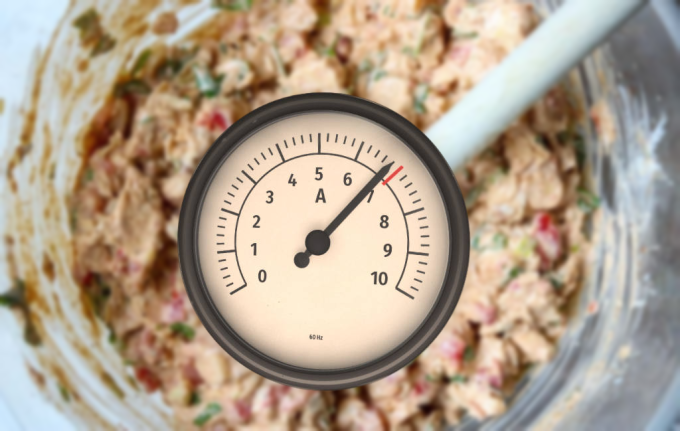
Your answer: {"value": 6.8, "unit": "A"}
